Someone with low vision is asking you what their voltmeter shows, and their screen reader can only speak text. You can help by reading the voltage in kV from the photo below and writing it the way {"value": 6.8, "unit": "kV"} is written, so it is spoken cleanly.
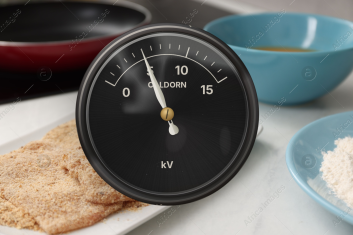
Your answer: {"value": 5, "unit": "kV"}
